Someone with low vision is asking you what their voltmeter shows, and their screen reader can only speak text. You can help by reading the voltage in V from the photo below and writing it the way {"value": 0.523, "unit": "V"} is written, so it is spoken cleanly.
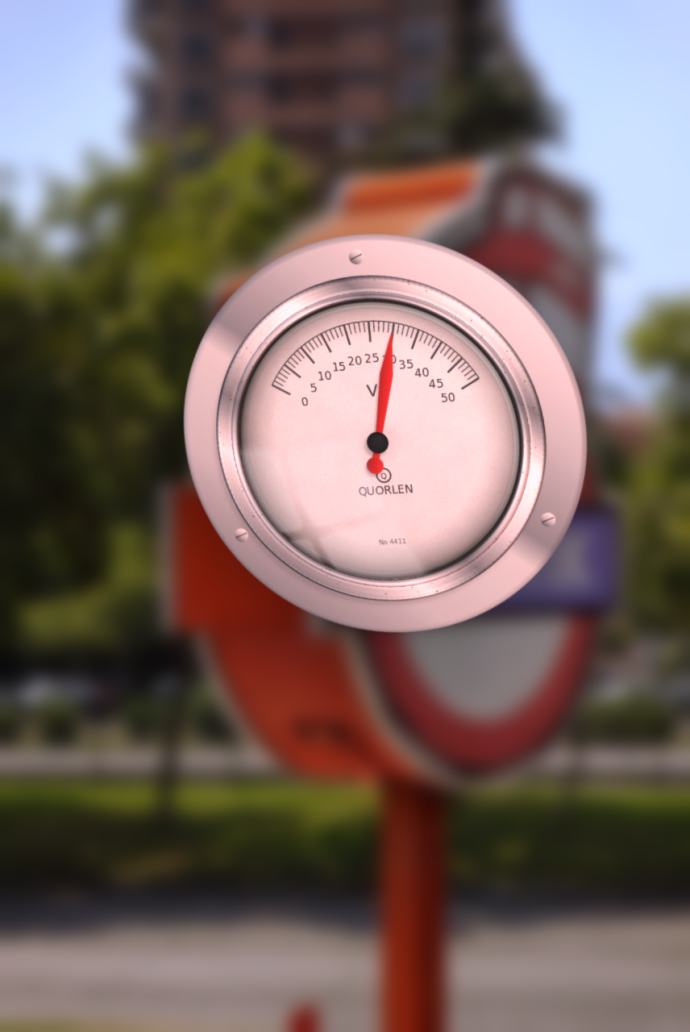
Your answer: {"value": 30, "unit": "V"}
